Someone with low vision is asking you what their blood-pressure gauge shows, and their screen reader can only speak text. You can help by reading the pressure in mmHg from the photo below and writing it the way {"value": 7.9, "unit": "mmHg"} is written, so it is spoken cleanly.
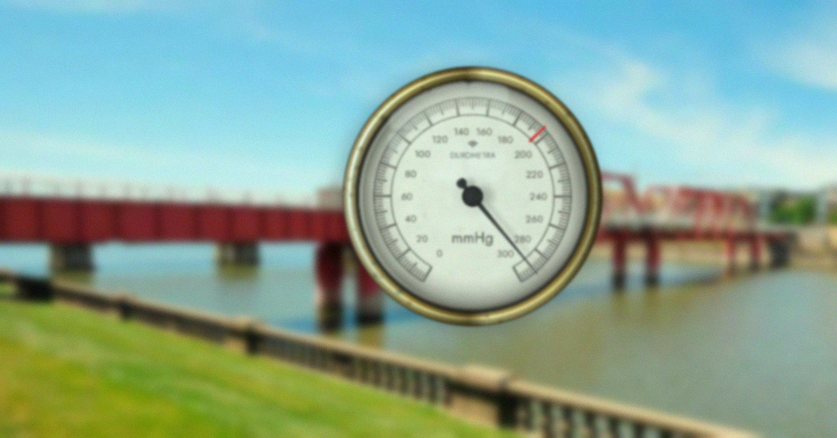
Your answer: {"value": 290, "unit": "mmHg"}
